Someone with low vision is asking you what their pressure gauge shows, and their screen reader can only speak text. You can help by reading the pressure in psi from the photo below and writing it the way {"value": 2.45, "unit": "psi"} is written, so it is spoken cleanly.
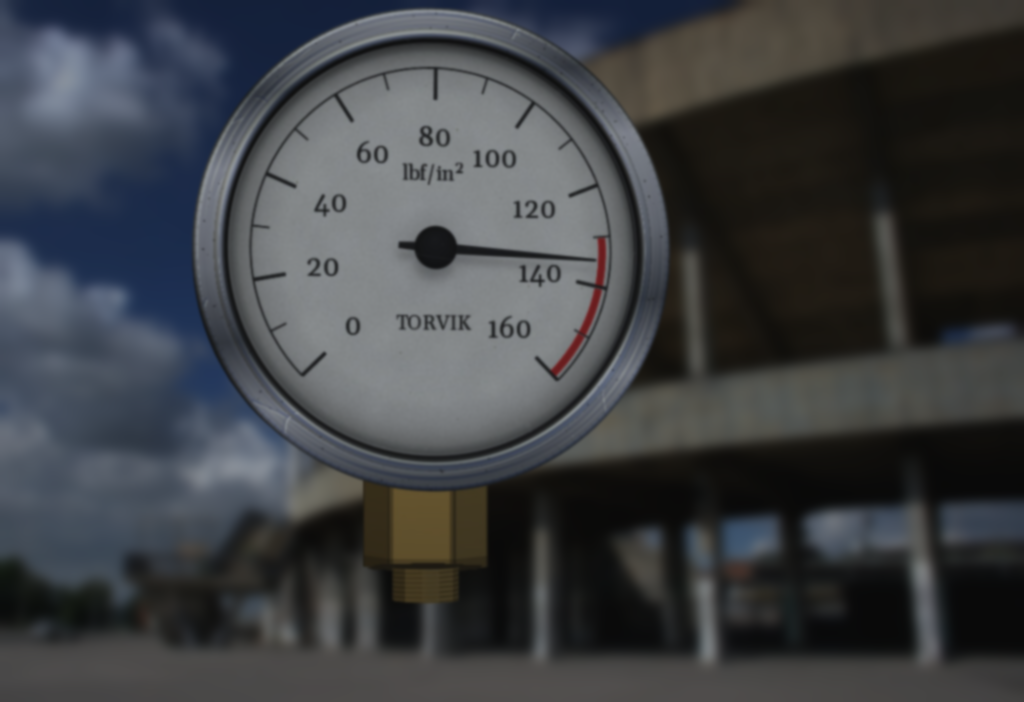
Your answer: {"value": 135, "unit": "psi"}
